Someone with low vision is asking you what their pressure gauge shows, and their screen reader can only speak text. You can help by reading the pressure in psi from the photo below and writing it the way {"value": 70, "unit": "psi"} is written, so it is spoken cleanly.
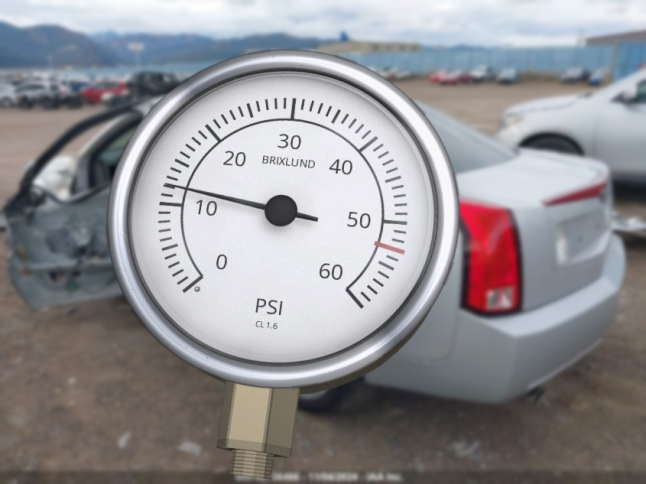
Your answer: {"value": 12, "unit": "psi"}
